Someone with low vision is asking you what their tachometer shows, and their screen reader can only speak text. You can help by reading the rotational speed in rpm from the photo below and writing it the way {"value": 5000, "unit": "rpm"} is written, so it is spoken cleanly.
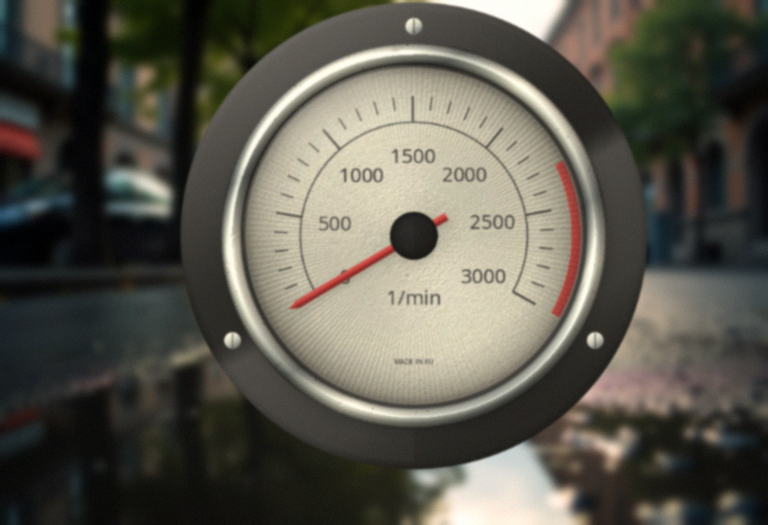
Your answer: {"value": 0, "unit": "rpm"}
